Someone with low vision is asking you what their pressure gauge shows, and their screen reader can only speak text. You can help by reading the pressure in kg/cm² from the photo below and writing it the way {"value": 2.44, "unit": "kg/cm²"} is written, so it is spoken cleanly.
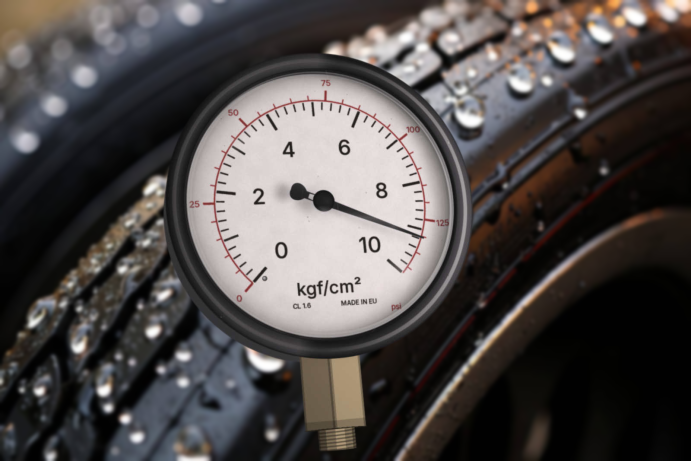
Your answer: {"value": 9.2, "unit": "kg/cm²"}
